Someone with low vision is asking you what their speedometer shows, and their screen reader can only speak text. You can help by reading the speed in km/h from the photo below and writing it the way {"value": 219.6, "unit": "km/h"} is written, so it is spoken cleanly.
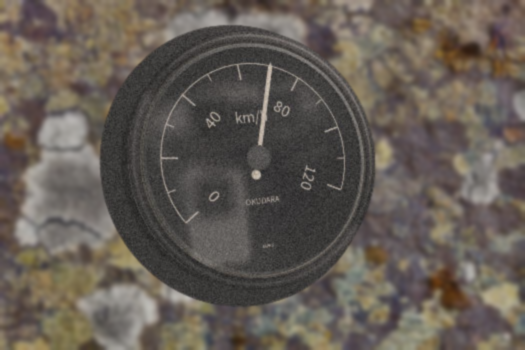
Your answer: {"value": 70, "unit": "km/h"}
